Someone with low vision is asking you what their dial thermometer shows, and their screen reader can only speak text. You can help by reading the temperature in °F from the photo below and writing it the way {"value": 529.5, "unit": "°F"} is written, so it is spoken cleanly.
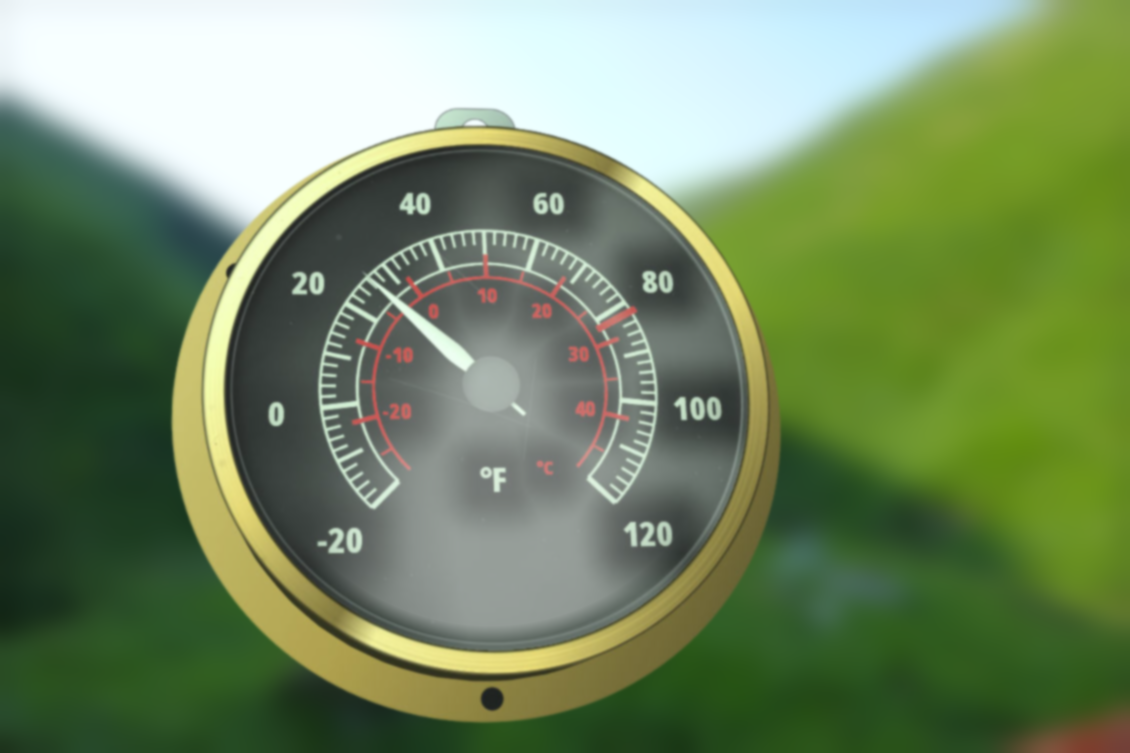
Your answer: {"value": 26, "unit": "°F"}
